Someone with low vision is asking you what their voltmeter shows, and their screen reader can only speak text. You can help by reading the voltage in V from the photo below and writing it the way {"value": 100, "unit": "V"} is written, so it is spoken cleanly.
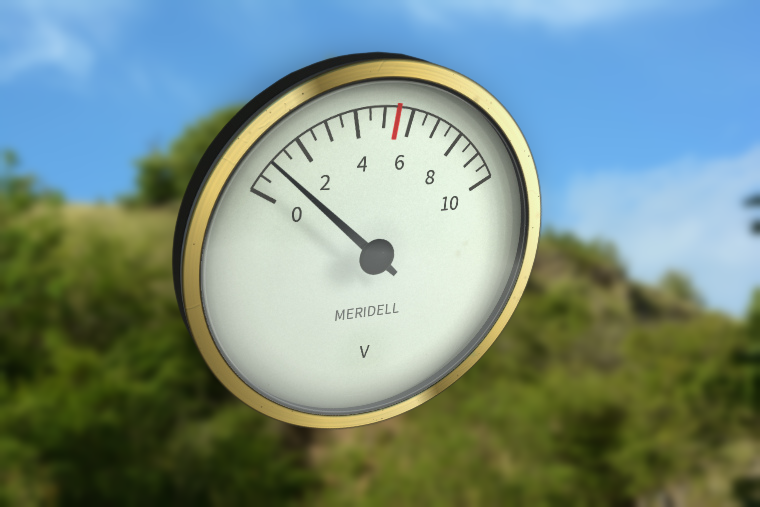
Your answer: {"value": 1, "unit": "V"}
